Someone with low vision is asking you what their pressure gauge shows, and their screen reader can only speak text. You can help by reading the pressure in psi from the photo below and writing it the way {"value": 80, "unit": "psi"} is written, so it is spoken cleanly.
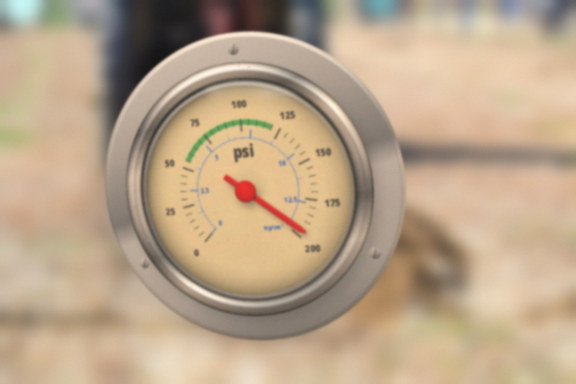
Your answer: {"value": 195, "unit": "psi"}
